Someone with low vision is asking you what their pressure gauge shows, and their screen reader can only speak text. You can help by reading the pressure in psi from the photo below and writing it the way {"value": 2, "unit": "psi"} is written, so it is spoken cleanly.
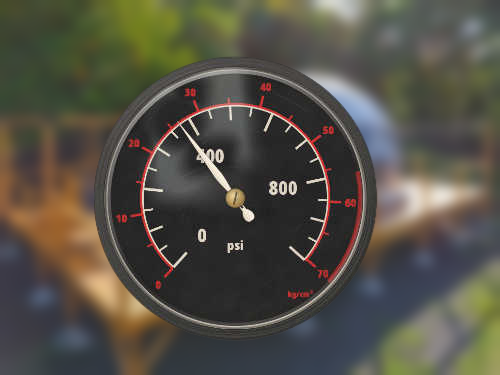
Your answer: {"value": 375, "unit": "psi"}
